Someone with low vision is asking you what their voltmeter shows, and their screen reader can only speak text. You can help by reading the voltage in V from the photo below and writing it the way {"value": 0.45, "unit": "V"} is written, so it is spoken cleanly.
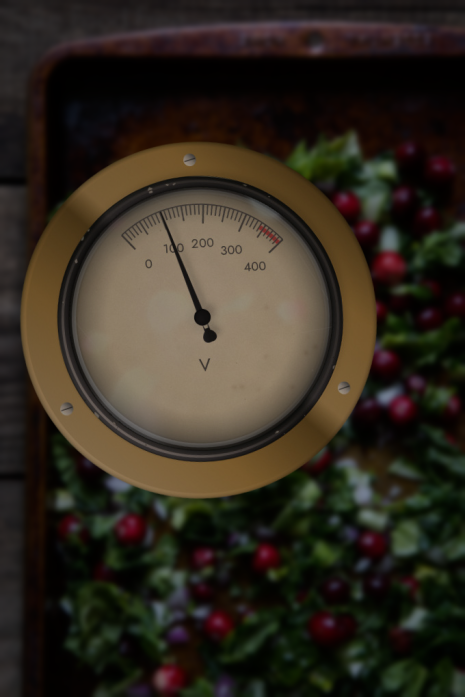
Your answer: {"value": 100, "unit": "V"}
